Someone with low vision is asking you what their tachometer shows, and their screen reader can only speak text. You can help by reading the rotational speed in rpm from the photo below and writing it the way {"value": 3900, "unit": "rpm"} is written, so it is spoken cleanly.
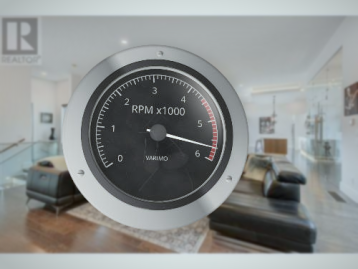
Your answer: {"value": 5700, "unit": "rpm"}
